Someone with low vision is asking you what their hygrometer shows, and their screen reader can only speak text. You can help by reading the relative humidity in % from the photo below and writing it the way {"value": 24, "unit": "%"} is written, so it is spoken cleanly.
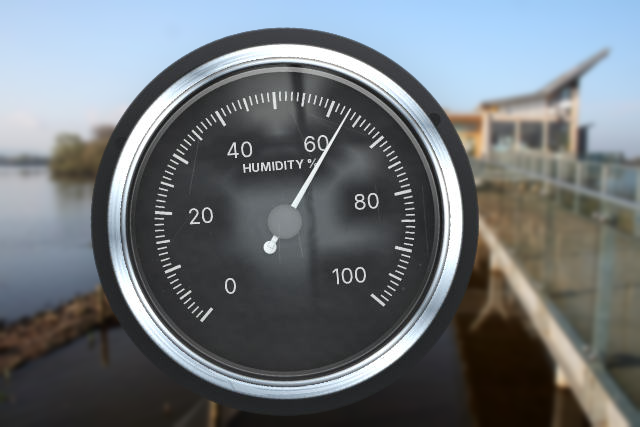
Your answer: {"value": 63, "unit": "%"}
